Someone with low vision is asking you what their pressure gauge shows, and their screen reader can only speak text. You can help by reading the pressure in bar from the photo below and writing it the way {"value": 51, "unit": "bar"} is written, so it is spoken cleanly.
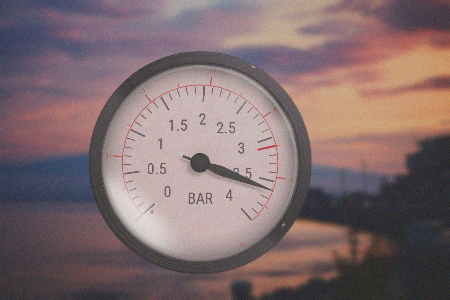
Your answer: {"value": 3.6, "unit": "bar"}
